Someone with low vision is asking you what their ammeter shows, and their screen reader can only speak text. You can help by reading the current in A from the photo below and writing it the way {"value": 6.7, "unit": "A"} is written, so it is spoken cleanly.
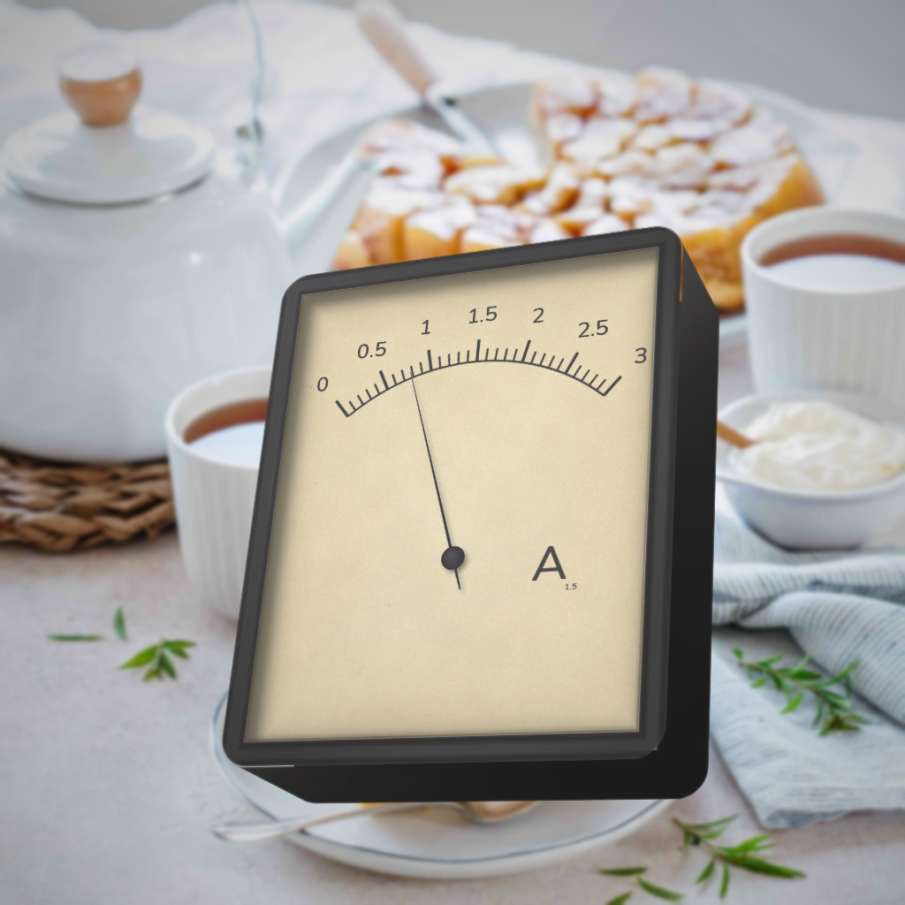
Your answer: {"value": 0.8, "unit": "A"}
